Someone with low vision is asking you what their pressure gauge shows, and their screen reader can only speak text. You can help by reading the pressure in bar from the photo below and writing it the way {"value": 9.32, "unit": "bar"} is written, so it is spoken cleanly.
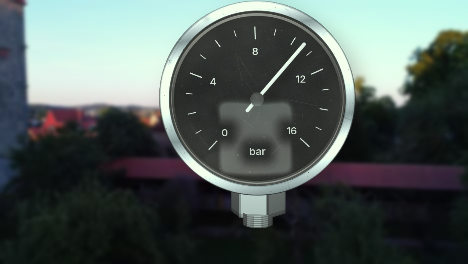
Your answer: {"value": 10.5, "unit": "bar"}
